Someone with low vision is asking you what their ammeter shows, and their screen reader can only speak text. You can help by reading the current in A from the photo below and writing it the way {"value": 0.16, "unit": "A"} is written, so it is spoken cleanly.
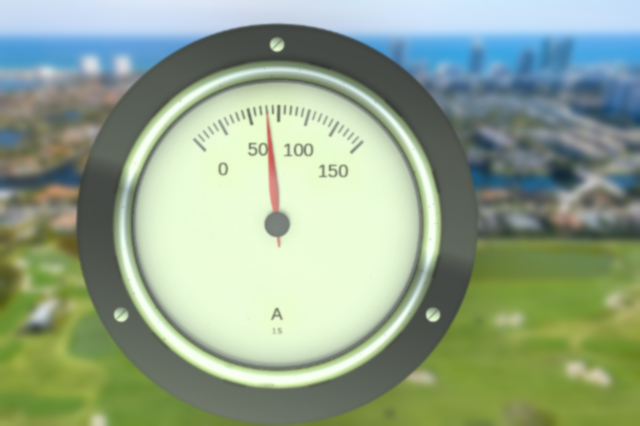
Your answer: {"value": 65, "unit": "A"}
